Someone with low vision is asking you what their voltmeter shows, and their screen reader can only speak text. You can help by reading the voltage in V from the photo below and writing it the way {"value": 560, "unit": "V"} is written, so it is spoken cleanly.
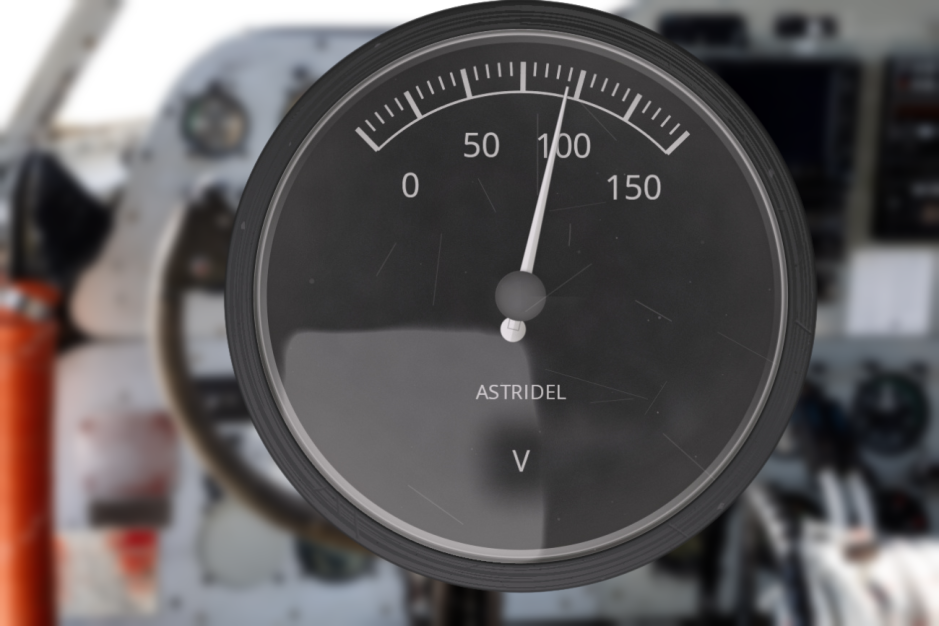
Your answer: {"value": 95, "unit": "V"}
